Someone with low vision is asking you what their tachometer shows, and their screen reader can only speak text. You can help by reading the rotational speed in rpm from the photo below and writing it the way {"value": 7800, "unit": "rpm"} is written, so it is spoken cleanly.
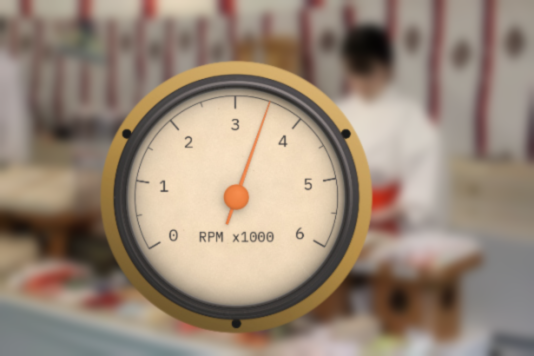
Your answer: {"value": 3500, "unit": "rpm"}
